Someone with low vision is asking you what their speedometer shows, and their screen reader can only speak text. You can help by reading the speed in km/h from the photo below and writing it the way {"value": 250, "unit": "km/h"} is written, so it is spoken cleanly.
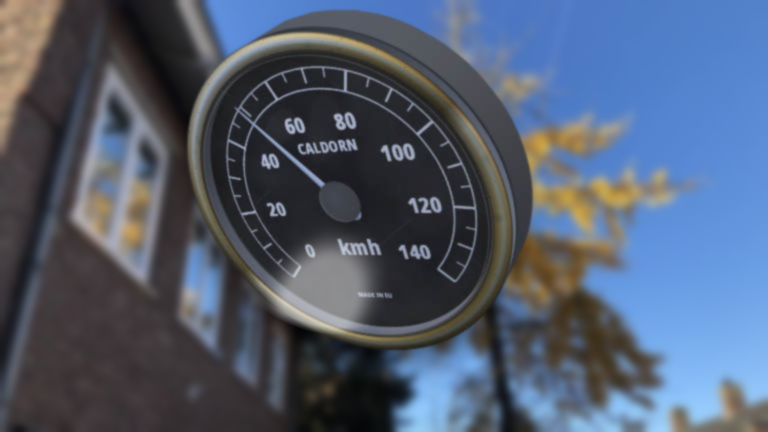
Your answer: {"value": 50, "unit": "km/h"}
